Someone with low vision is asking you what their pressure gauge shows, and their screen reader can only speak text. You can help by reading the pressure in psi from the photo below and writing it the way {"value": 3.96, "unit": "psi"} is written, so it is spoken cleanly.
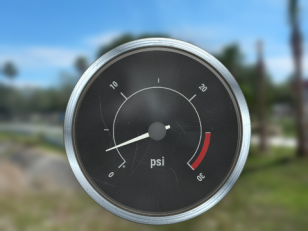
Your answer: {"value": 2.5, "unit": "psi"}
